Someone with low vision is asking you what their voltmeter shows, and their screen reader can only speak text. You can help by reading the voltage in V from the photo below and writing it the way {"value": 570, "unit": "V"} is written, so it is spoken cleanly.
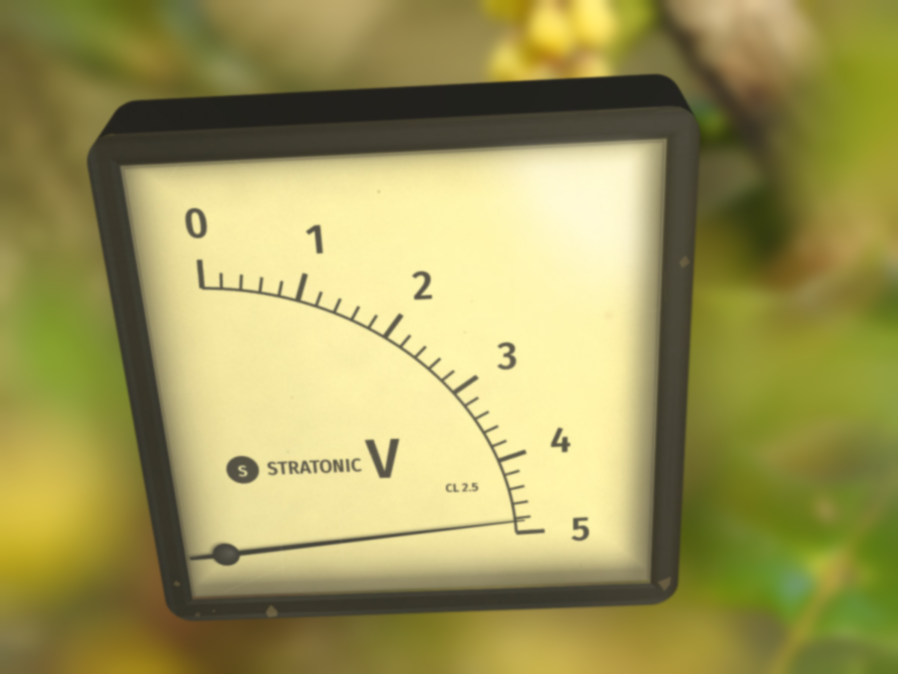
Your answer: {"value": 4.8, "unit": "V"}
